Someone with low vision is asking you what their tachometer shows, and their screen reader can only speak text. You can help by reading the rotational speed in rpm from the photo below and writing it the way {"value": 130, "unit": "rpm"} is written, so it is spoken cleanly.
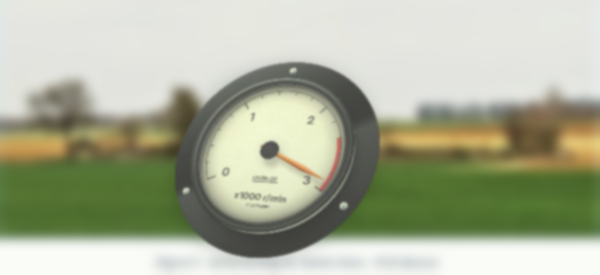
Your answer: {"value": 2900, "unit": "rpm"}
